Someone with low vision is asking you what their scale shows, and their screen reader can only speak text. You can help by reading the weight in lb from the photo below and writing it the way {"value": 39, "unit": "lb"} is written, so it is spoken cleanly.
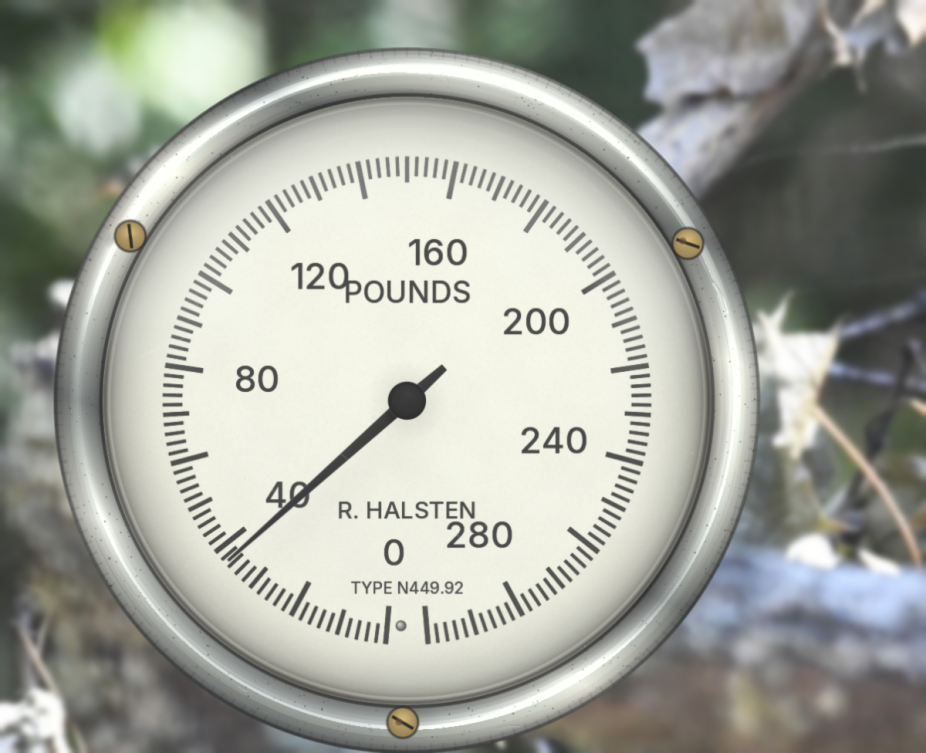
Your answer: {"value": 37, "unit": "lb"}
